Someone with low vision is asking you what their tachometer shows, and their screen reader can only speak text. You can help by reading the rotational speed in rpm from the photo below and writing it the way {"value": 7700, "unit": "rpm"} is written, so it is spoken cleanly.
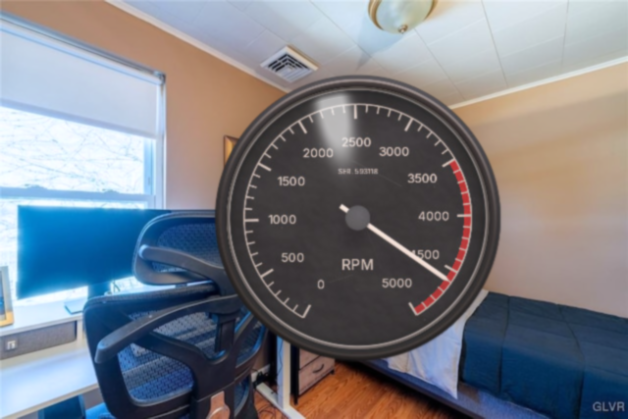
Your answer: {"value": 4600, "unit": "rpm"}
